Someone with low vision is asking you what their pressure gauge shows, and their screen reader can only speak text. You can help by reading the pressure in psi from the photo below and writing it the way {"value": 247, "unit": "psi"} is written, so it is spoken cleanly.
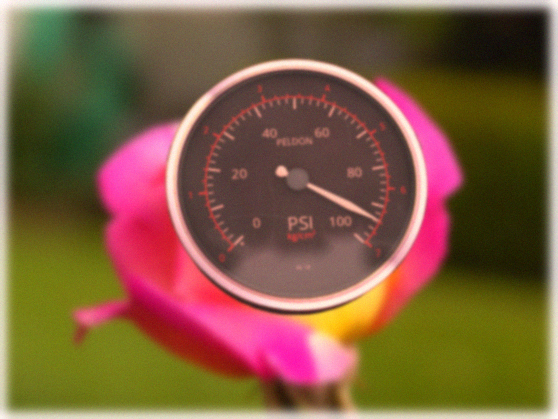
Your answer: {"value": 94, "unit": "psi"}
